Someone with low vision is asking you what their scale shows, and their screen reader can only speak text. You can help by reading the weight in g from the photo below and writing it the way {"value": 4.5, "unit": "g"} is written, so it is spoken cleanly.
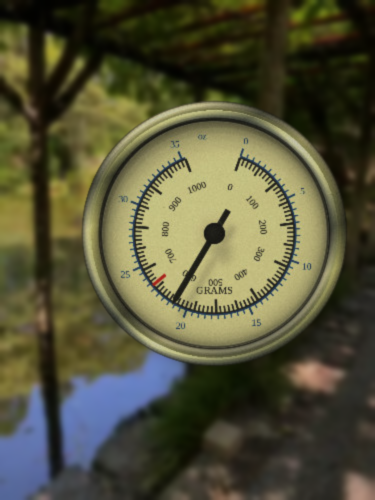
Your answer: {"value": 600, "unit": "g"}
